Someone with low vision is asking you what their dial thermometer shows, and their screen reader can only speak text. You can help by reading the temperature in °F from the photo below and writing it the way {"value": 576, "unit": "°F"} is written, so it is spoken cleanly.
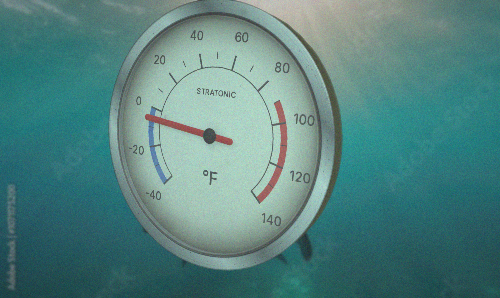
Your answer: {"value": -5, "unit": "°F"}
